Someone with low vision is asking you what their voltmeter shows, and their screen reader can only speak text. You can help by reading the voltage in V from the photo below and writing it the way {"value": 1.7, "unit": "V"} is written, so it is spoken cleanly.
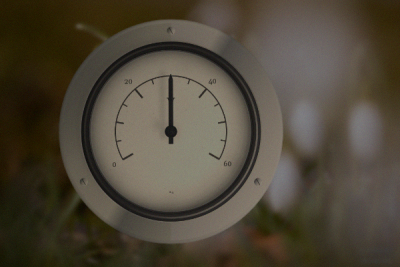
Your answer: {"value": 30, "unit": "V"}
